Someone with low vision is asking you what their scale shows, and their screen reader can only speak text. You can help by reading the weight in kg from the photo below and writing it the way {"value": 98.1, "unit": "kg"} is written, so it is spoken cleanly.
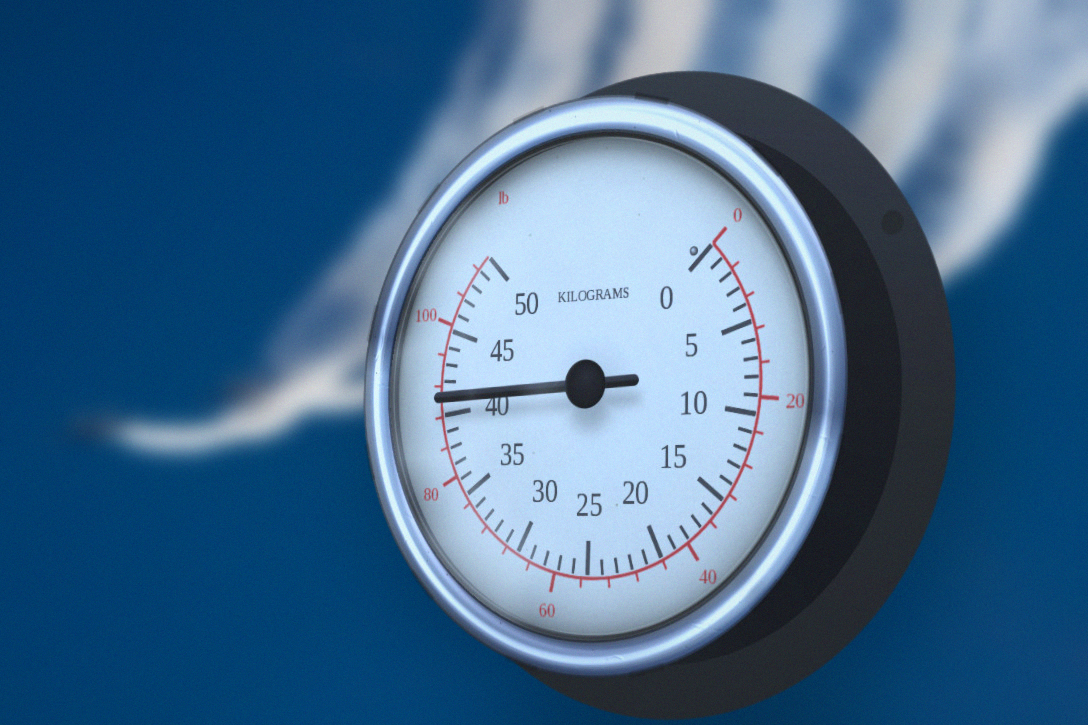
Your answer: {"value": 41, "unit": "kg"}
